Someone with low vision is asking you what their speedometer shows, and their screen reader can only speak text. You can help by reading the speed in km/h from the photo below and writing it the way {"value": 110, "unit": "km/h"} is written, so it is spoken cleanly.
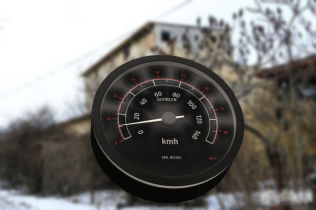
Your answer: {"value": 10, "unit": "km/h"}
